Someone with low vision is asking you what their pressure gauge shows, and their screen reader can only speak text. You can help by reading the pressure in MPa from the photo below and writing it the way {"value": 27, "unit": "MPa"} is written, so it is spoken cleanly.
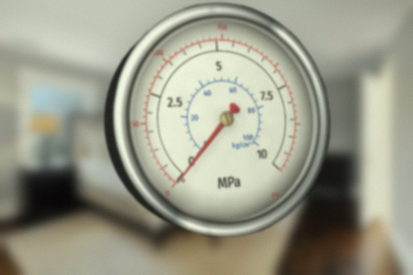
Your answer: {"value": 0, "unit": "MPa"}
